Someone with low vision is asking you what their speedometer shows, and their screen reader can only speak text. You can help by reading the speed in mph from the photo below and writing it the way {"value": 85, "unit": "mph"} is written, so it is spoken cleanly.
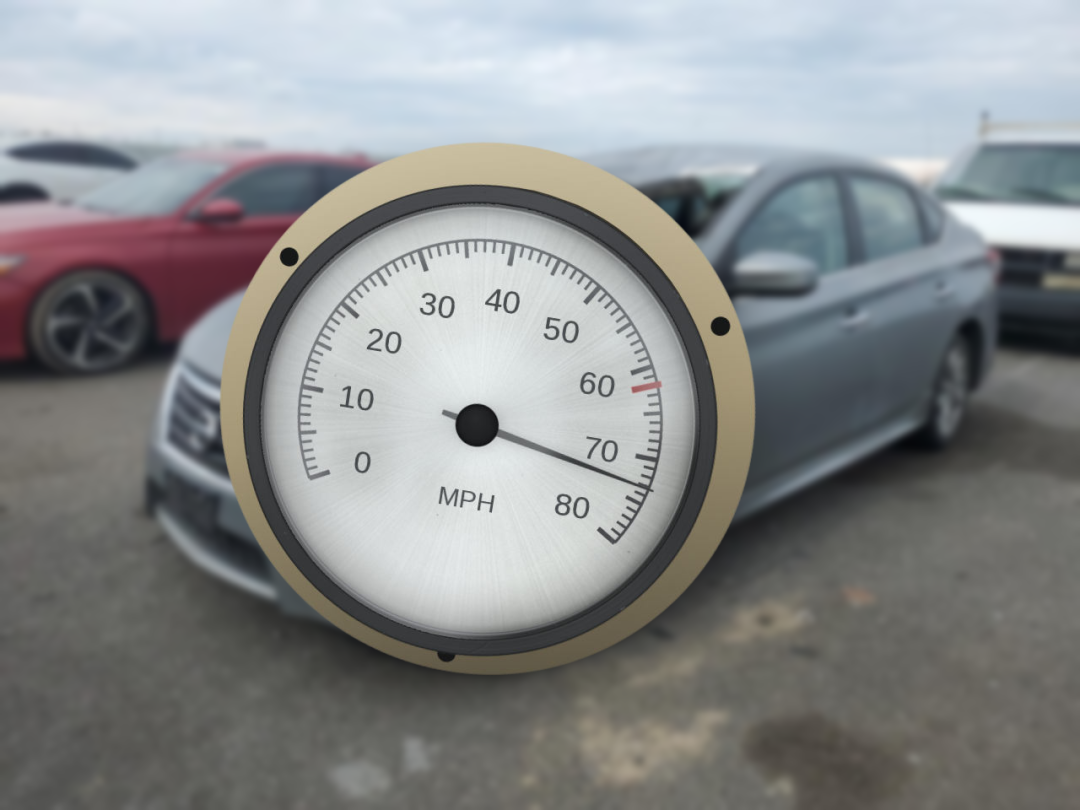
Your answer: {"value": 73, "unit": "mph"}
